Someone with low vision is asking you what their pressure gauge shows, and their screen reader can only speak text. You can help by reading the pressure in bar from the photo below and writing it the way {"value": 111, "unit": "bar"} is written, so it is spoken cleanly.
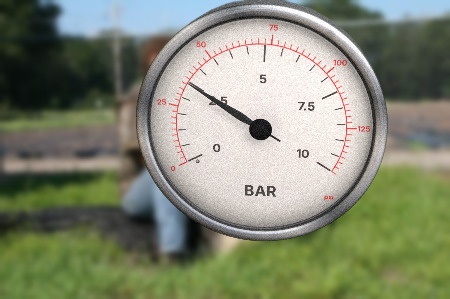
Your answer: {"value": 2.5, "unit": "bar"}
